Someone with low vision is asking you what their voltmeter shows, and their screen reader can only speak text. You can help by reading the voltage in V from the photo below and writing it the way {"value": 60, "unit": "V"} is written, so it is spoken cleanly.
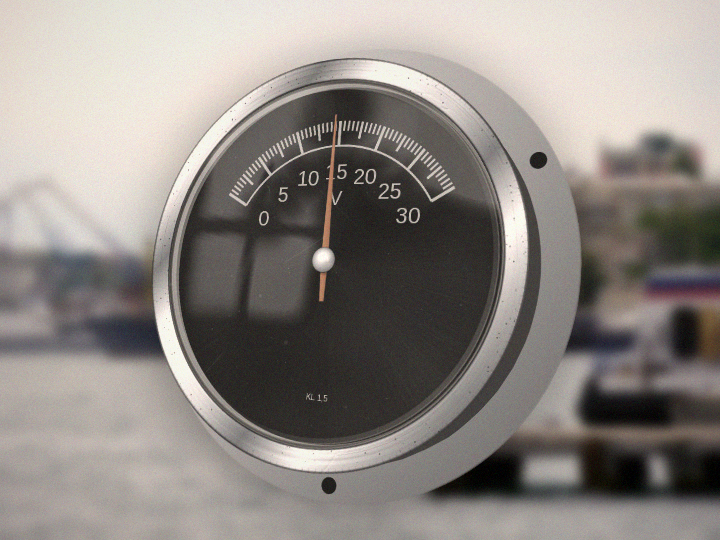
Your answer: {"value": 15, "unit": "V"}
